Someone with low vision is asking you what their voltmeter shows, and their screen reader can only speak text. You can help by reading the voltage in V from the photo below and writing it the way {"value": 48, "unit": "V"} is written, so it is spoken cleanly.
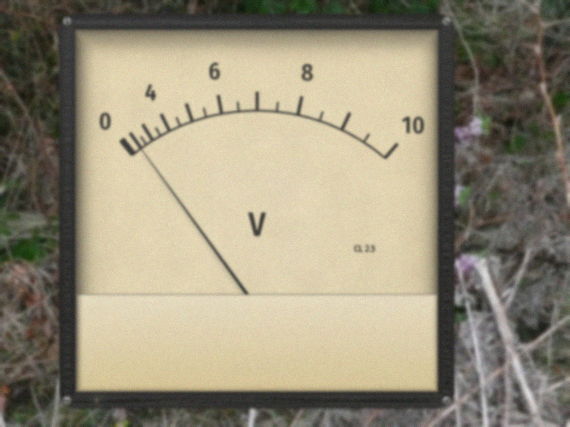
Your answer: {"value": 2, "unit": "V"}
